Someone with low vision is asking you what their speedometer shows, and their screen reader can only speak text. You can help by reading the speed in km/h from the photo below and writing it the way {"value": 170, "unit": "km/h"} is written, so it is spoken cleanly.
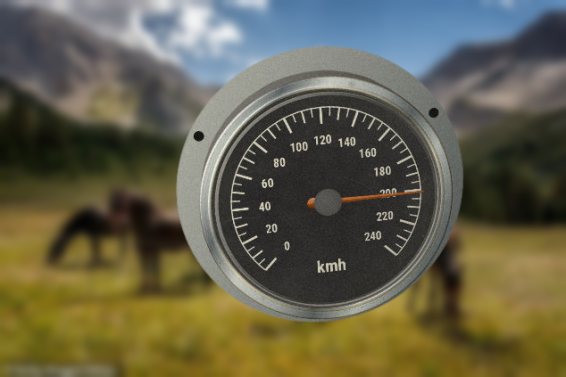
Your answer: {"value": 200, "unit": "km/h"}
